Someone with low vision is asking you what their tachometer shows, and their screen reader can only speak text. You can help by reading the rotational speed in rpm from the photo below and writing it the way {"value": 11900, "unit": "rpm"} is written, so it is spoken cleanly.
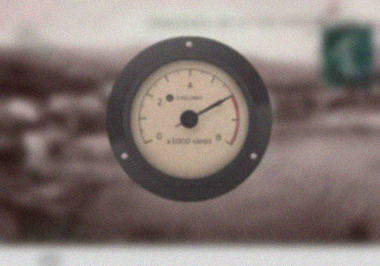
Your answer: {"value": 6000, "unit": "rpm"}
